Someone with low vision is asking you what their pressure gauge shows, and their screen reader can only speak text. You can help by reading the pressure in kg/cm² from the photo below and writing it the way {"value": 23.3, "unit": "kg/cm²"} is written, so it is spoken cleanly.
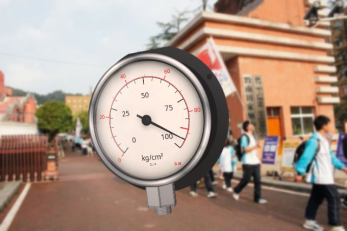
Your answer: {"value": 95, "unit": "kg/cm²"}
